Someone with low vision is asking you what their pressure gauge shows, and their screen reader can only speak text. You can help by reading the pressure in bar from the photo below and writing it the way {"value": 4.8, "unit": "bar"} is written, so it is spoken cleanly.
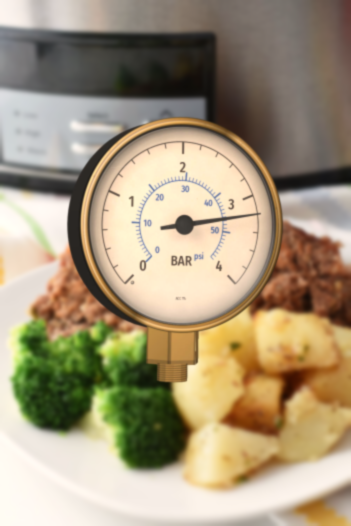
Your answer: {"value": 3.2, "unit": "bar"}
